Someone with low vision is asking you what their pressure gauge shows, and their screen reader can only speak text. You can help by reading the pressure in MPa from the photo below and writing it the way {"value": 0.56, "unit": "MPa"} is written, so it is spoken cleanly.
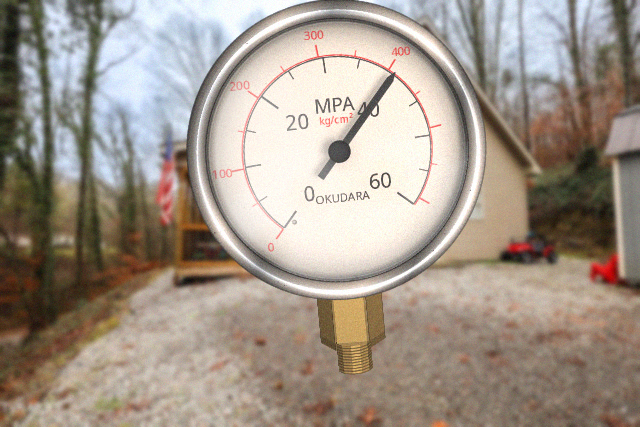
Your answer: {"value": 40, "unit": "MPa"}
